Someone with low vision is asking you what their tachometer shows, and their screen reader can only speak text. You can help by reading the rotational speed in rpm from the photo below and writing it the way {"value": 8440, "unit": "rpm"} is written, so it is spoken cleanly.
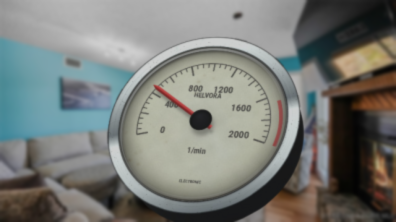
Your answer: {"value": 450, "unit": "rpm"}
